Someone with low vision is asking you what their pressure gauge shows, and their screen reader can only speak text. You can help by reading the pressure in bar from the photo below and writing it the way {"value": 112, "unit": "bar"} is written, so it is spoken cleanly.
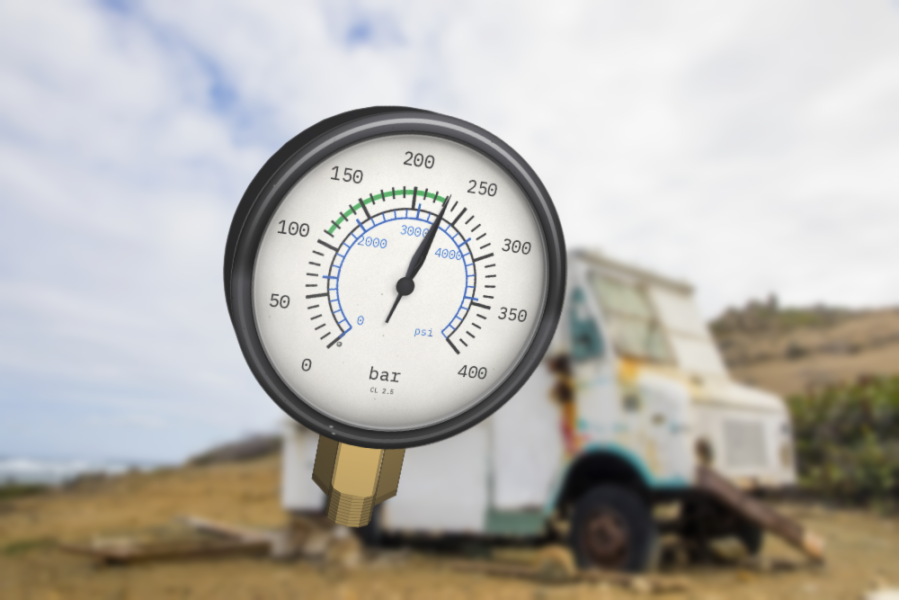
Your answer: {"value": 230, "unit": "bar"}
